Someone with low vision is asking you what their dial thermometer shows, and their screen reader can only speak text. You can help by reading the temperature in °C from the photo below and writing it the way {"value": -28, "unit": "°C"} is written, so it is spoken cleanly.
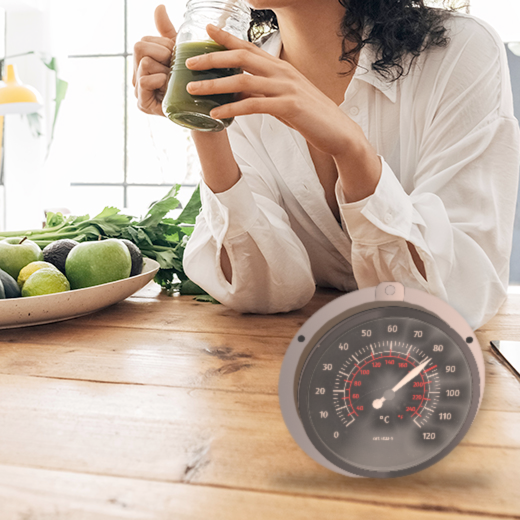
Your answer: {"value": 80, "unit": "°C"}
